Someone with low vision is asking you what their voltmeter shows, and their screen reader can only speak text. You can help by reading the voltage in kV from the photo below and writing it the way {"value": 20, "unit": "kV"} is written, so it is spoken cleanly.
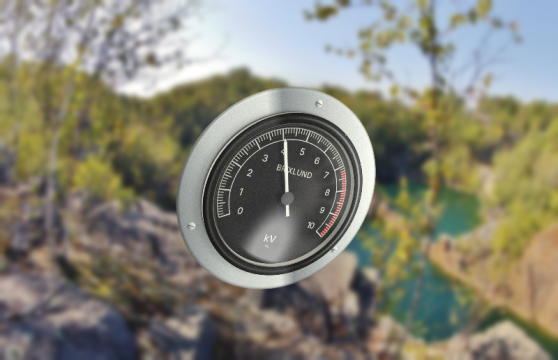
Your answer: {"value": 4, "unit": "kV"}
